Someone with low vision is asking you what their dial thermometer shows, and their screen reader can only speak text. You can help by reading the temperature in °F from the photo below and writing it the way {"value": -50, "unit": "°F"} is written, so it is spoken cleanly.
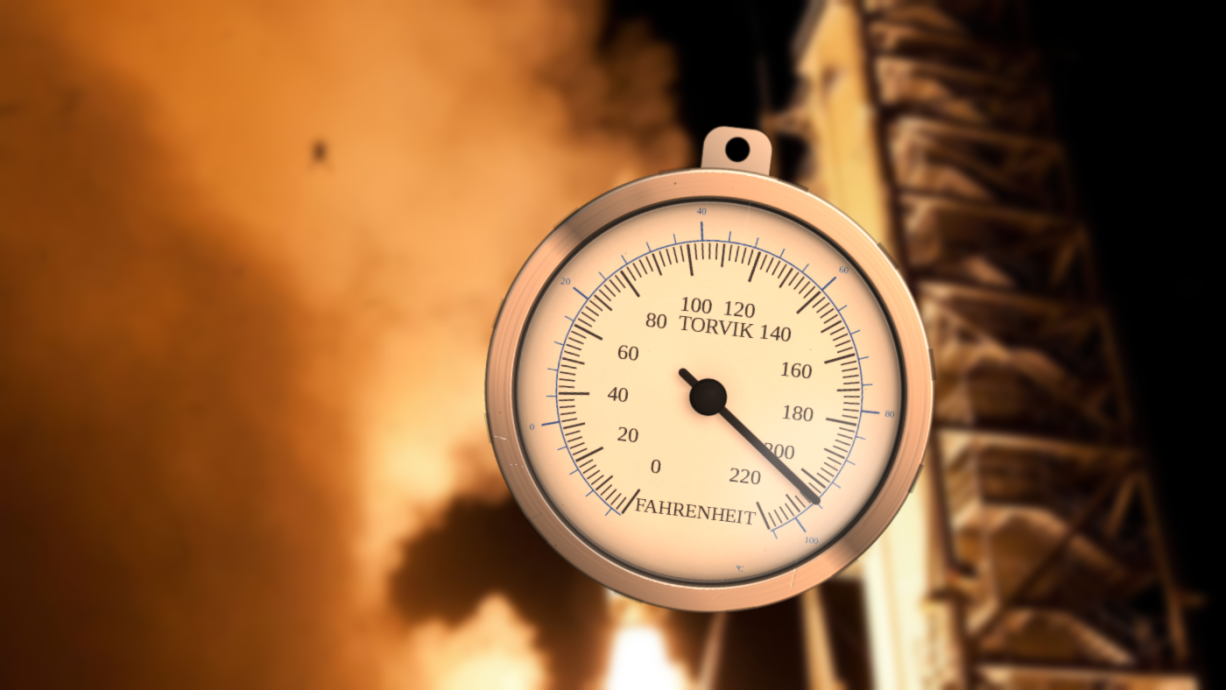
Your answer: {"value": 204, "unit": "°F"}
